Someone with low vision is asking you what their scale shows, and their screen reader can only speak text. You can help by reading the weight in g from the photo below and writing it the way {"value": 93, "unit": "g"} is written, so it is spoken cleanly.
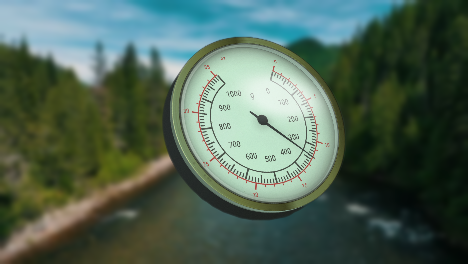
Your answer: {"value": 350, "unit": "g"}
